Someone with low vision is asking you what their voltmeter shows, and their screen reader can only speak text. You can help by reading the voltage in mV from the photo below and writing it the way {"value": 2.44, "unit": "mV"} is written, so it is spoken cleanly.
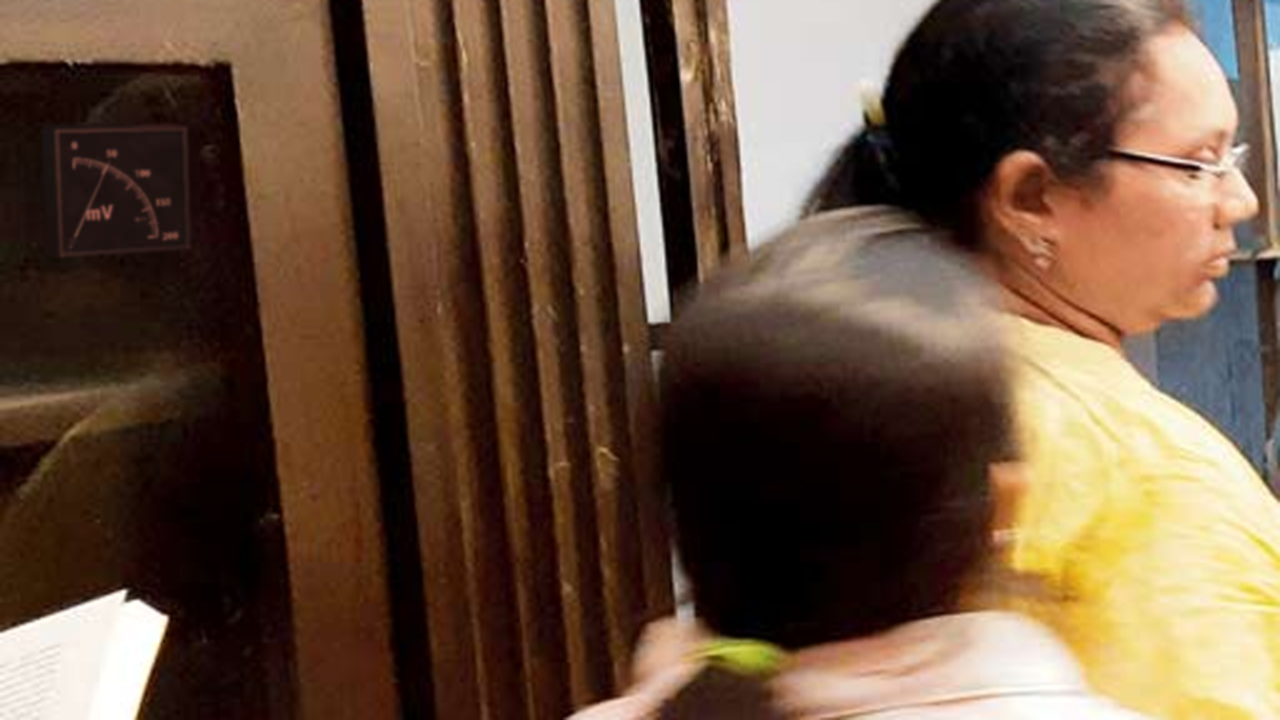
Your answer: {"value": 50, "unit": "mV"}
